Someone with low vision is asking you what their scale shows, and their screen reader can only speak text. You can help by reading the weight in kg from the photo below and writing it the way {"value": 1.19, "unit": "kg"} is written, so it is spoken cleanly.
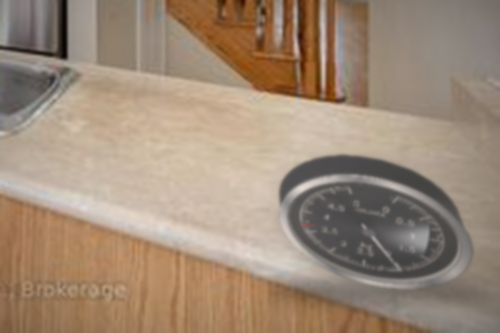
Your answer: {"value": 2, "unit": "kg"}
